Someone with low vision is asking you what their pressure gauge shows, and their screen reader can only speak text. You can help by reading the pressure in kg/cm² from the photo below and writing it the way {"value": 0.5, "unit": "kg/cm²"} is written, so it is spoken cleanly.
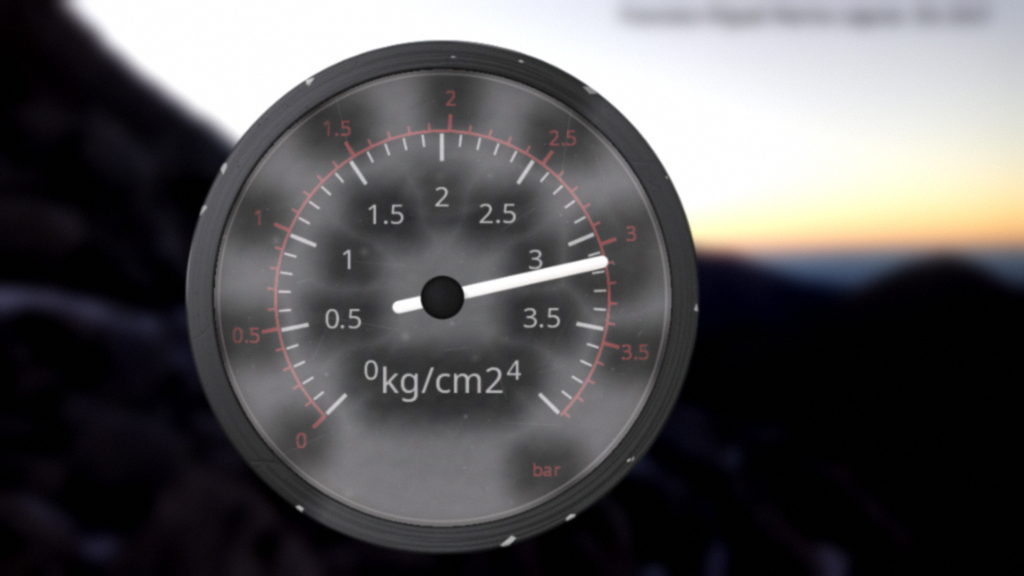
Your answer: {"value": 3.15, "unit": "kg/cm²"}
